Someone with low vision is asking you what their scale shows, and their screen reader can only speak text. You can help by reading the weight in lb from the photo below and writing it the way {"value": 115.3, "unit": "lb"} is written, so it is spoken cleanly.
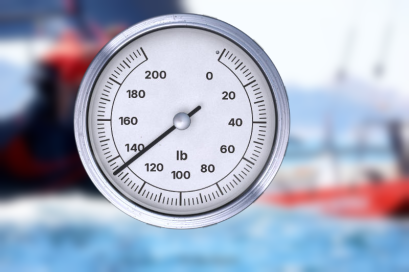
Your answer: {"value": 134, "unit": "lb"}
